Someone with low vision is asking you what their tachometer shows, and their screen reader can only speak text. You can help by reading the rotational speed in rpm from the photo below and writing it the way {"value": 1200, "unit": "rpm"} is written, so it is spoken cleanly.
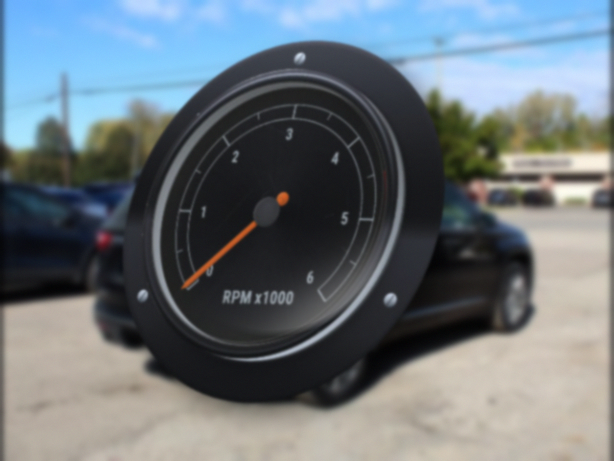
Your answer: {"value": 0, "unit": "rpm"}
